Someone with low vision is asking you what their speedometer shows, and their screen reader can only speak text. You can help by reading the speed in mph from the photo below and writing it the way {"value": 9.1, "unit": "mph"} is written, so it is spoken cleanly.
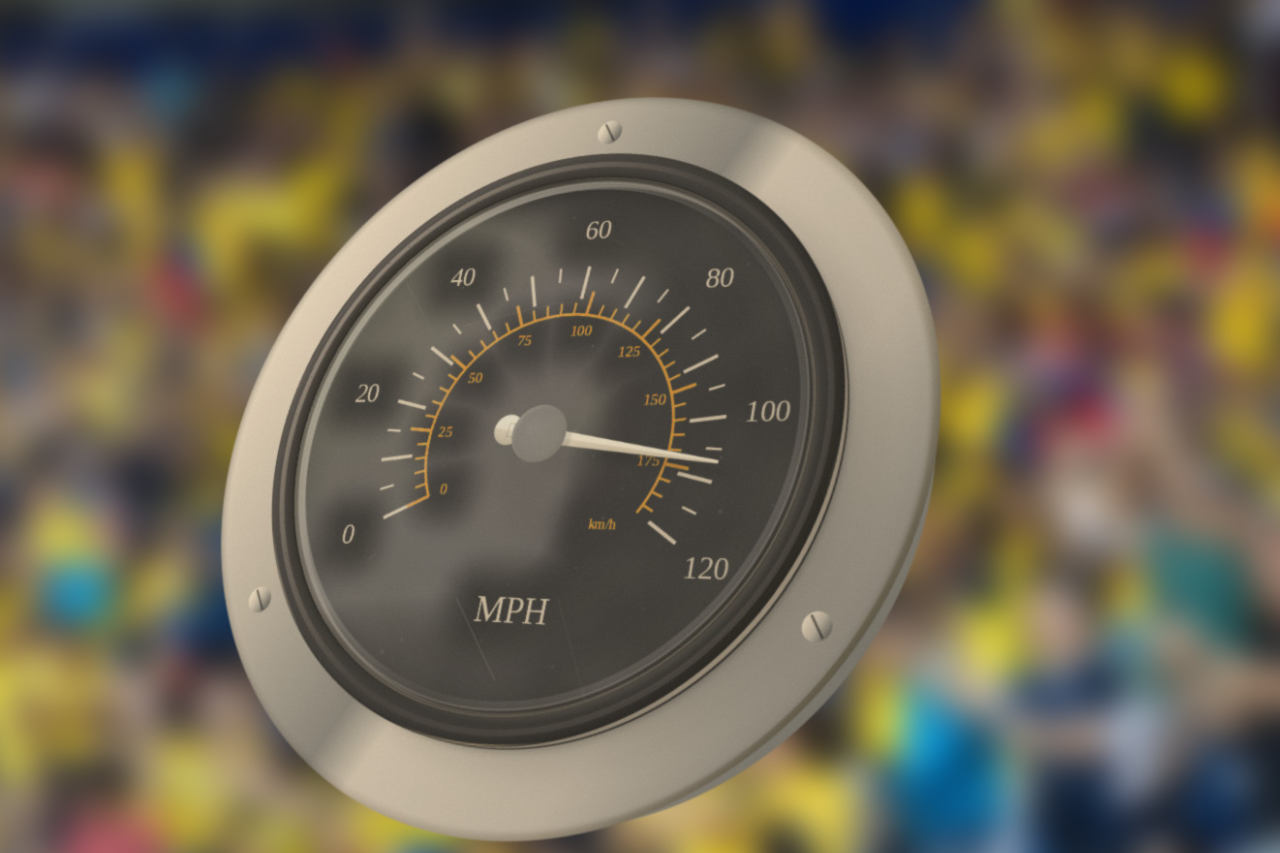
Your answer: {"value": 107.5, "unit": "mph"}
